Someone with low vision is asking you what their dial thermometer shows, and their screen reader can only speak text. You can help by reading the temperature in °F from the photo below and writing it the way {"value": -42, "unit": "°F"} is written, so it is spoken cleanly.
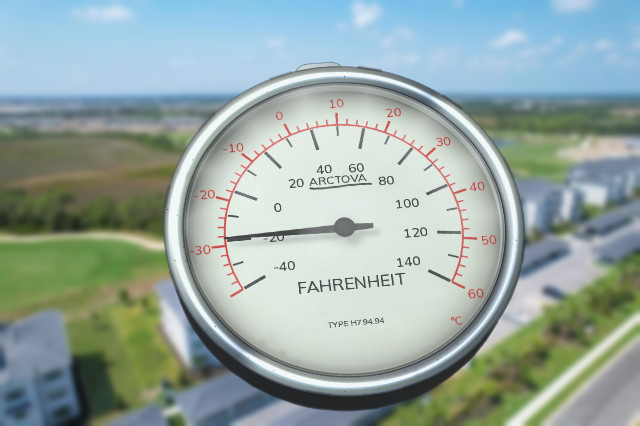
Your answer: {"value": -20, "unit": "°F"}
